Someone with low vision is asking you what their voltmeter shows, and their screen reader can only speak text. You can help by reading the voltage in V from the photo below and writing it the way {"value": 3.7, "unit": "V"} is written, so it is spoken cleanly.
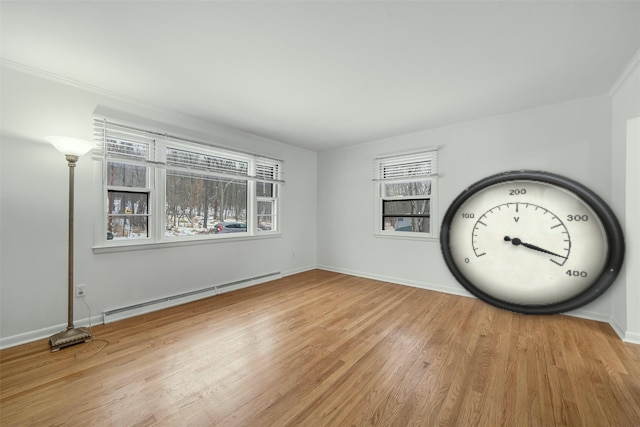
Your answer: {"value": 380, "unit": "V"}
